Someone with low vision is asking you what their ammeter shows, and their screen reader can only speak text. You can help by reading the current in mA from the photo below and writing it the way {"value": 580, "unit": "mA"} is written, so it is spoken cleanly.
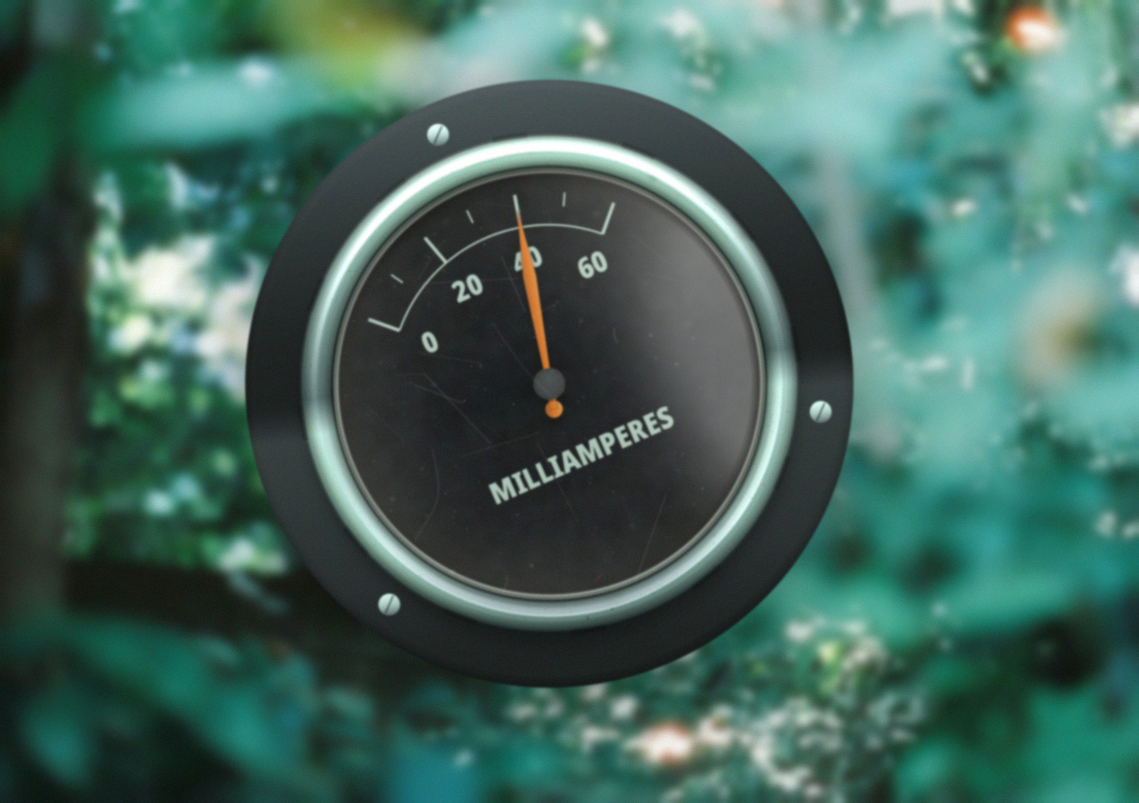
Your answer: {"value": 40, "unit": "mA"}
